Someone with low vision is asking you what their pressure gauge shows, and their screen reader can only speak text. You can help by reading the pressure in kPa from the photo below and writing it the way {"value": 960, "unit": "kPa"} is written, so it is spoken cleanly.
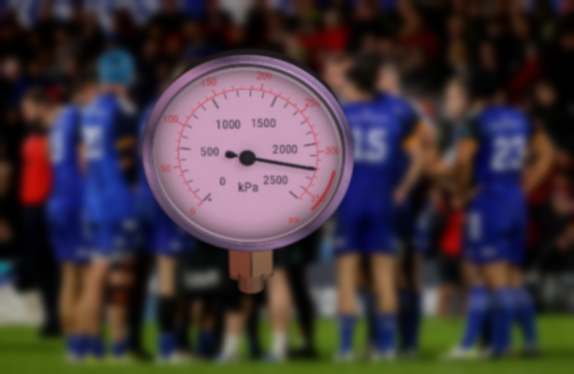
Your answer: {"value": 2200, "unit": "kPa"}
